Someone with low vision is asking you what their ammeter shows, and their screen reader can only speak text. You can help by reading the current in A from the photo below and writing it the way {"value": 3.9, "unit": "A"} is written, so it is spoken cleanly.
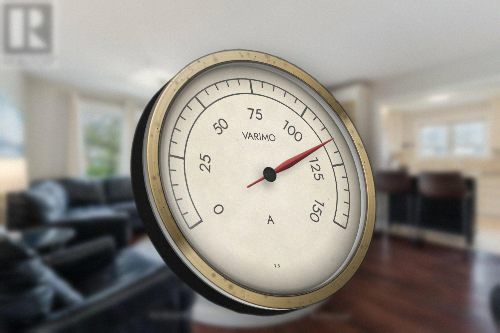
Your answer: {"value": 115, "unit": "A"}
